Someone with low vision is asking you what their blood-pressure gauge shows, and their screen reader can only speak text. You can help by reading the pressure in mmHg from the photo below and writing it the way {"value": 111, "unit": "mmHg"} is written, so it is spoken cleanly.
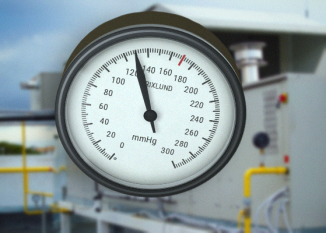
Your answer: {"value": 130, "unit": "mmHg"}
